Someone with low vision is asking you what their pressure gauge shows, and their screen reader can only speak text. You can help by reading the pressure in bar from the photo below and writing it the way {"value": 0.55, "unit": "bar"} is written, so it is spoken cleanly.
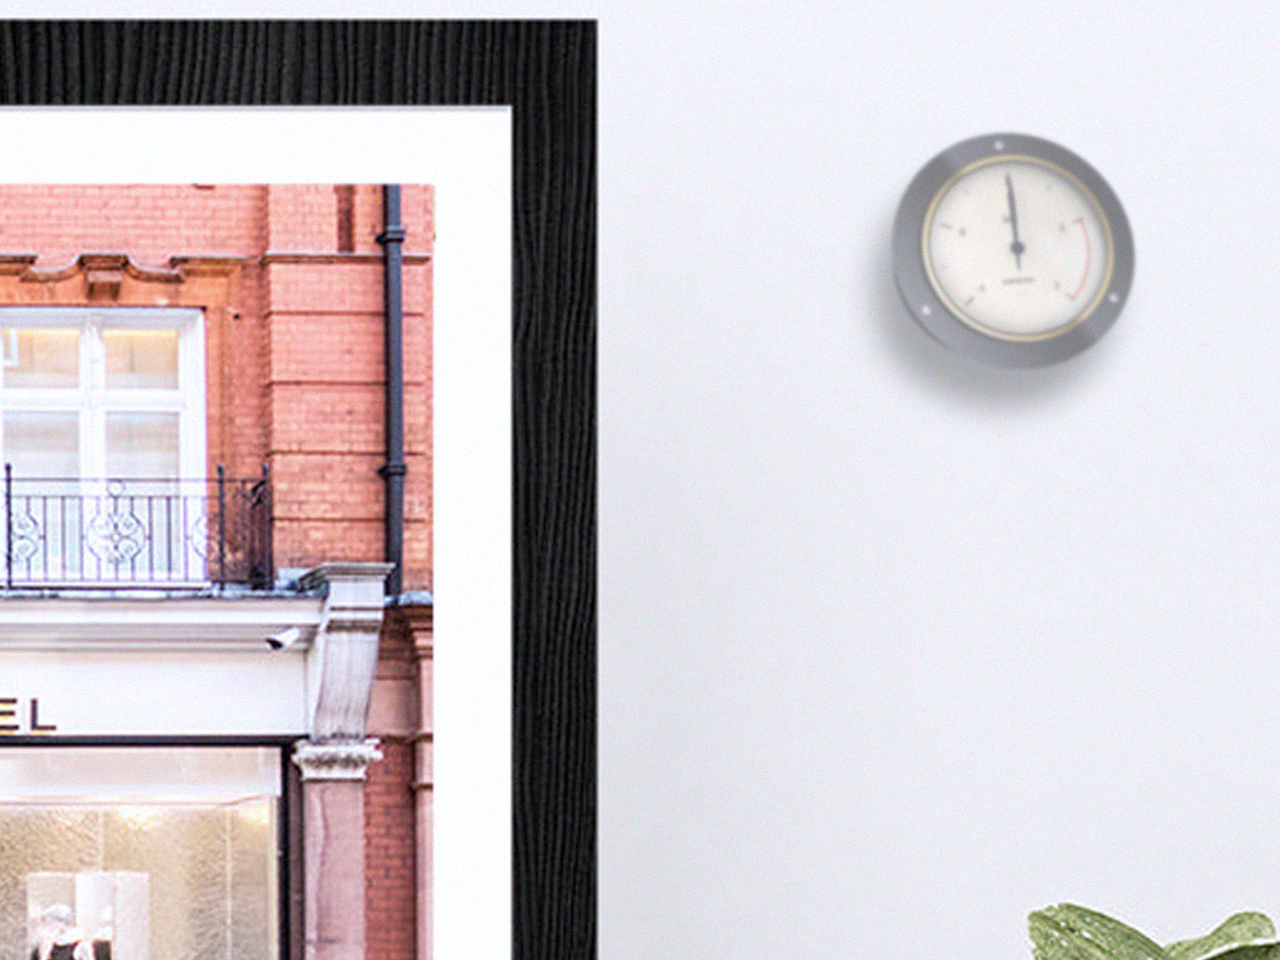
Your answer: {"value": 1, "unit": "bar"}
